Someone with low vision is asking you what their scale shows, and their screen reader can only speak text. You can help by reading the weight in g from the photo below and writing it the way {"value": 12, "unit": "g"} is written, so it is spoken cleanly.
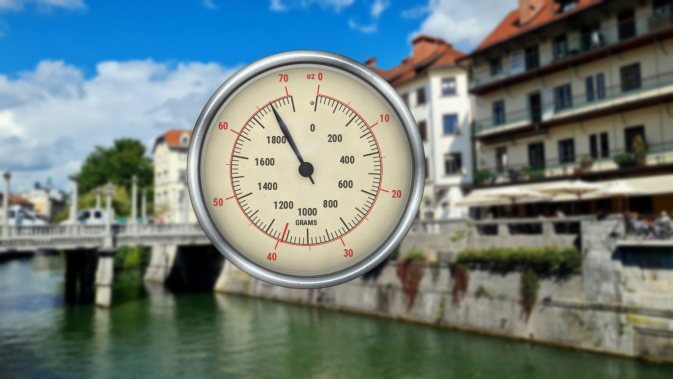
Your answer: {"value": 1900, "unit": "g"}
